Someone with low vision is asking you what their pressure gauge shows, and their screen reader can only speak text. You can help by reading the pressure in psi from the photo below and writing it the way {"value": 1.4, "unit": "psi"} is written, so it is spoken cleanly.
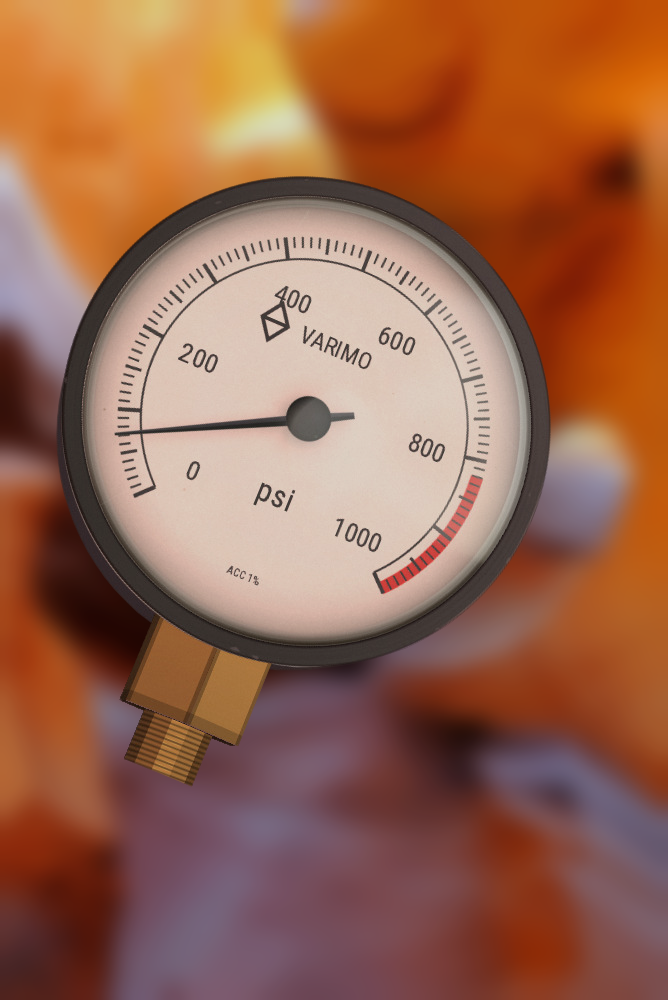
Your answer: {"value": 70, "unit": "psi"}
